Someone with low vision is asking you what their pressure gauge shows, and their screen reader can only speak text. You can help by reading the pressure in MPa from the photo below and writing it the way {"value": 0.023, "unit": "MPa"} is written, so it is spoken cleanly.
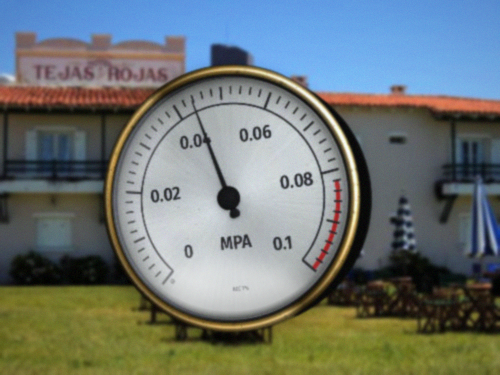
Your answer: {"value": 0.044, "unit": "MPa"}
